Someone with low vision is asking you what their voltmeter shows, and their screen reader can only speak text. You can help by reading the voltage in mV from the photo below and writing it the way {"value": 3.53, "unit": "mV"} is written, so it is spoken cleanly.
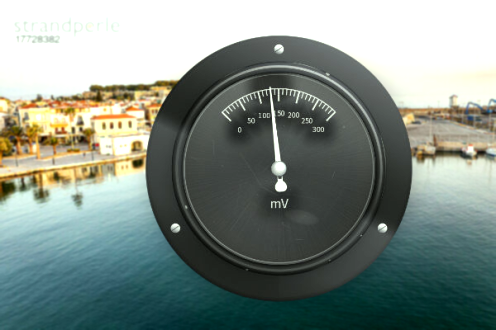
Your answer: {"value": 130, "unit": "mV"}
